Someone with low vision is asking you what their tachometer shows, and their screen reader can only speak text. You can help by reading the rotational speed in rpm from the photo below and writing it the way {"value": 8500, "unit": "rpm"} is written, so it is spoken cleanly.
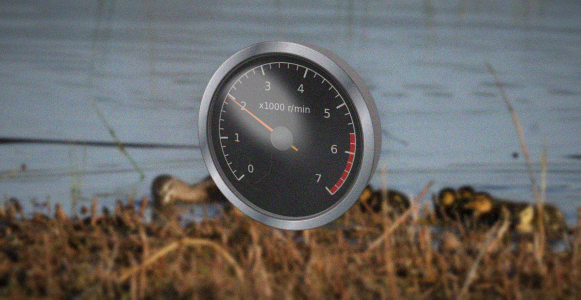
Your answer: {"value": 2000, "unit": "rpm"}
